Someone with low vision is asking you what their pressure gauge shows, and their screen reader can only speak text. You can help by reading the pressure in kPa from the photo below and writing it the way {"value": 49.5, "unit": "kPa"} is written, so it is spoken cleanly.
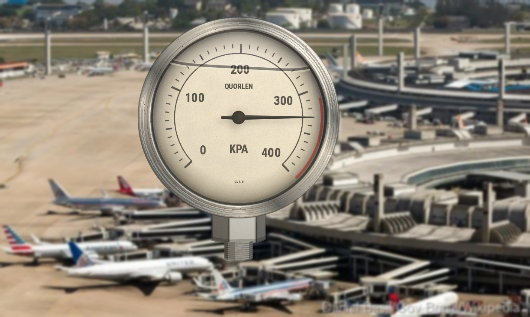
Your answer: {"value": 330, "unit": "kPa"}
